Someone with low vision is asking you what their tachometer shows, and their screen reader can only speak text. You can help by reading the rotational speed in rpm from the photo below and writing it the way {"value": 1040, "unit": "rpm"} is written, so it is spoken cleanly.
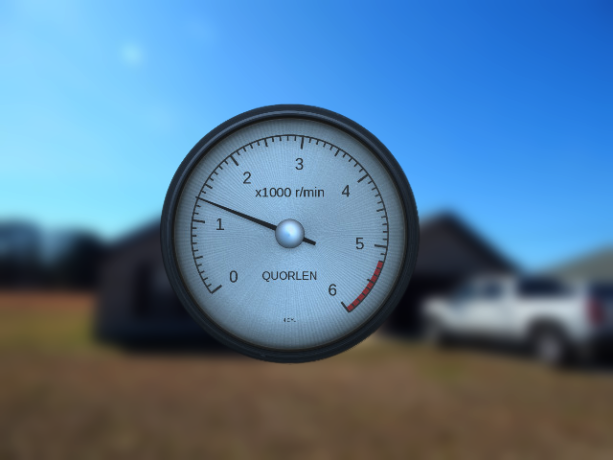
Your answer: {"value": 1300, "unit": "rpm"}
